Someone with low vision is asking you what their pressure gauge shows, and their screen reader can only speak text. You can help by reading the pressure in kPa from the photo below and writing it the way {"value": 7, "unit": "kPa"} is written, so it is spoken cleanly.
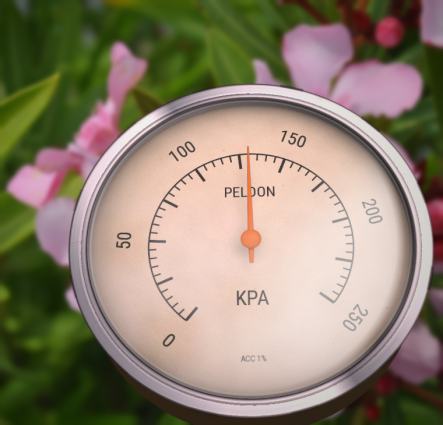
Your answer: {"value": 130, "unit": "kPa"}
